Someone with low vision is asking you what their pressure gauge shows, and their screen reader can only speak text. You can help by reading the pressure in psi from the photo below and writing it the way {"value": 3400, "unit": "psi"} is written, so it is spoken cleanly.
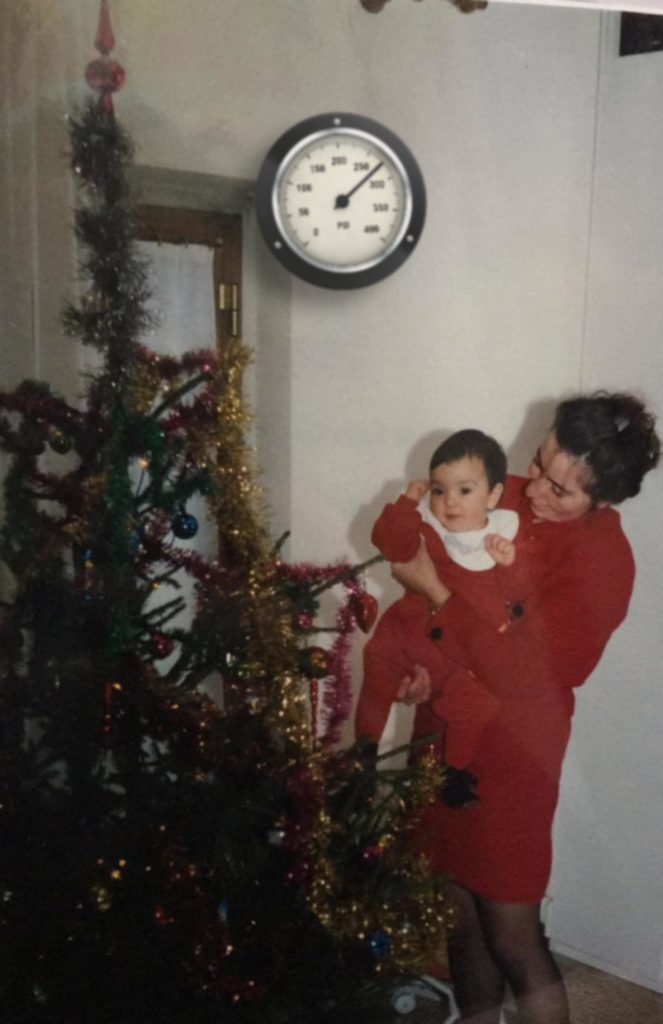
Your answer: {"value": 275, "unit": "psi"}
